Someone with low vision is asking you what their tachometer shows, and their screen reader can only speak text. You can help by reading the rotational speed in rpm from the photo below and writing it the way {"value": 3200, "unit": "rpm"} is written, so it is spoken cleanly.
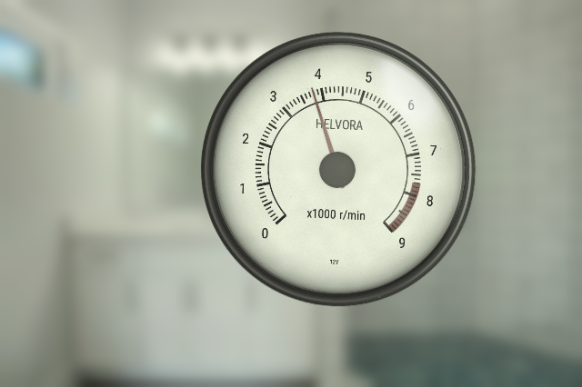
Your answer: {"value": 3800, "unit": "rpm"}
